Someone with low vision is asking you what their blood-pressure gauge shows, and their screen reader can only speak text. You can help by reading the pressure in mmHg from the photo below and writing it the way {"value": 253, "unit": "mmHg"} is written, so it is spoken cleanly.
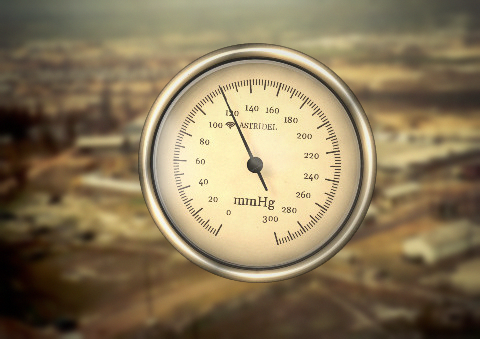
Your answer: {"value": 120, "unit": "mmHg"}
